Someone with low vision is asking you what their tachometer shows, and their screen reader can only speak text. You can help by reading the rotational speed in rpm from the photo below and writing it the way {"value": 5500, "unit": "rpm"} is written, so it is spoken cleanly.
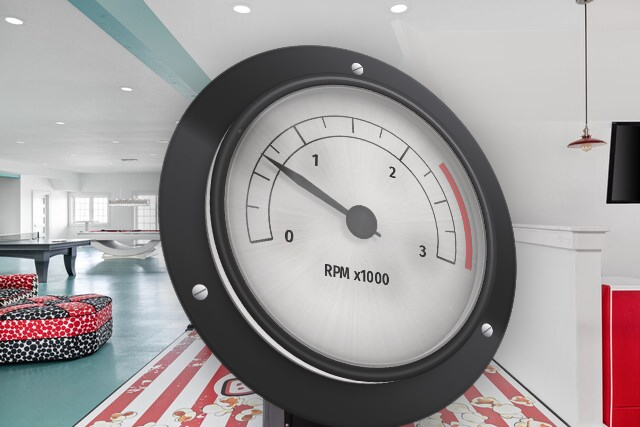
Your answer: {"value": 625, "unit": "rpm"}
